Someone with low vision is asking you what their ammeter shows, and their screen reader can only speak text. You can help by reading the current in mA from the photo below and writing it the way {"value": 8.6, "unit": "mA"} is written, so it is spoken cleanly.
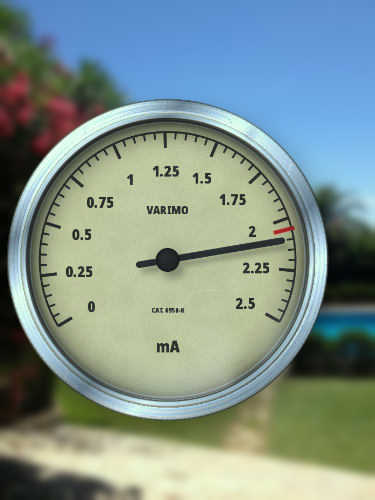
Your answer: {"value": 2.1, "unit": "mA"}
